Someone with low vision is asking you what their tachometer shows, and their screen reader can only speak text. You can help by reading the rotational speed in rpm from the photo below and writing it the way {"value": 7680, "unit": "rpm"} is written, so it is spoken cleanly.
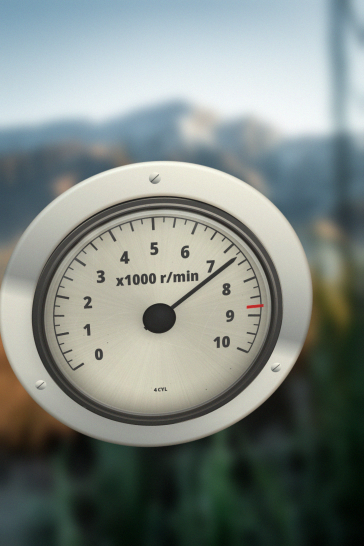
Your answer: {"value": 7250, "unit": "rpm"}
